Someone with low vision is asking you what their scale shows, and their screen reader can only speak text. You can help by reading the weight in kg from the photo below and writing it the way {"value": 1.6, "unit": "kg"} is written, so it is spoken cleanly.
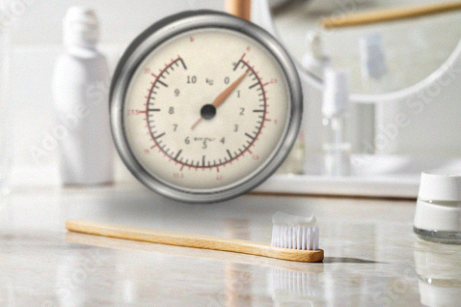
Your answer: {"value": 0.4, "unit": "kg"}
